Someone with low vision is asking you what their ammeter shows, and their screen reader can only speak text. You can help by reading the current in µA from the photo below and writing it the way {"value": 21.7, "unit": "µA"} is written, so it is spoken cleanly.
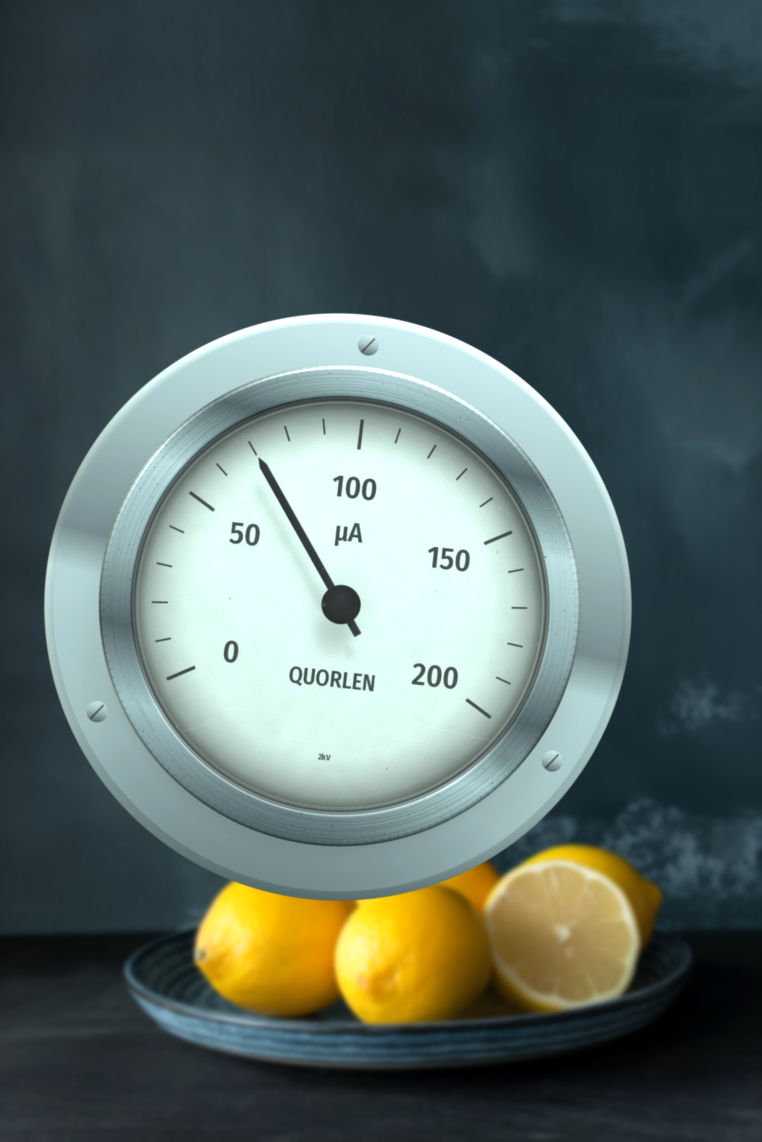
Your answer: {"value": 70, "unit": "µA"}
